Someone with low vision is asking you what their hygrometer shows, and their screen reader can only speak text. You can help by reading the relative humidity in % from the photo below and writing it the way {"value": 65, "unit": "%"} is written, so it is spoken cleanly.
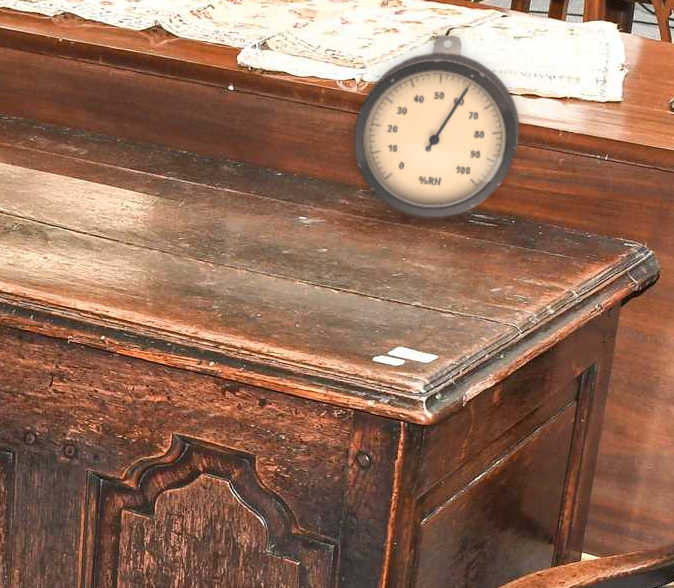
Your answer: {"value": 60, "unit": "%"}
